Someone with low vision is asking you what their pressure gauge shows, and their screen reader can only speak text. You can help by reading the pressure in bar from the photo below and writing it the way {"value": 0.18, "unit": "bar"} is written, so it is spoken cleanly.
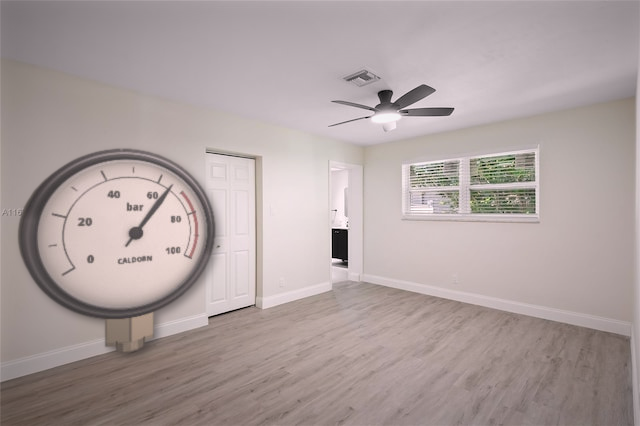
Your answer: {"value": 65, "unit": "bar"}
